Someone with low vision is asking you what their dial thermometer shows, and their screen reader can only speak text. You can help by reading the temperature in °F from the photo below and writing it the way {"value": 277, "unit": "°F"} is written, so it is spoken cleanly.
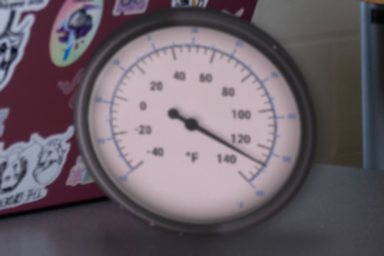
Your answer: {"value": 128, "unit": "°F"}
